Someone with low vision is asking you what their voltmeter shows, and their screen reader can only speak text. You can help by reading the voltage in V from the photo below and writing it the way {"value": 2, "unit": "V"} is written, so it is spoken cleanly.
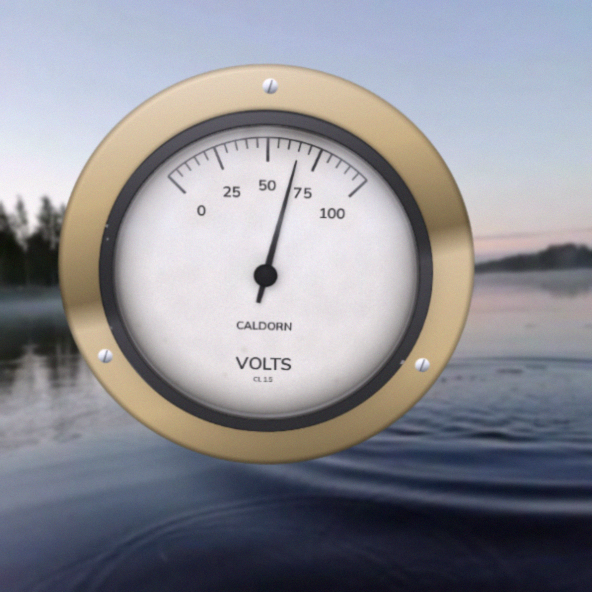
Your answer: {"value": 65, "unit": "V"}
